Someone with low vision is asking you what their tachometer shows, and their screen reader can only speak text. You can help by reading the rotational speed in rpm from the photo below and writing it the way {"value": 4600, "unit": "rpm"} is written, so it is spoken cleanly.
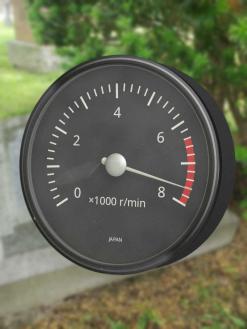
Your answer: {"value": 7600, "unit": "rpm"}
